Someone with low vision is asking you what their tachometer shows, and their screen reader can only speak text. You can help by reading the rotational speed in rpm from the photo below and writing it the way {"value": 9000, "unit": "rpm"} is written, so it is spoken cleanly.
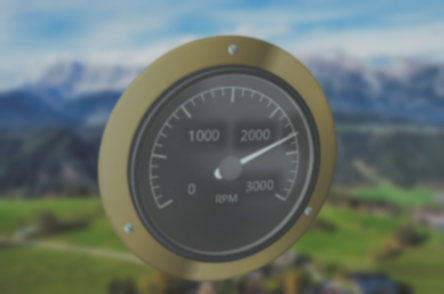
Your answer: {"value": 2300, "unit": "rpm"}
